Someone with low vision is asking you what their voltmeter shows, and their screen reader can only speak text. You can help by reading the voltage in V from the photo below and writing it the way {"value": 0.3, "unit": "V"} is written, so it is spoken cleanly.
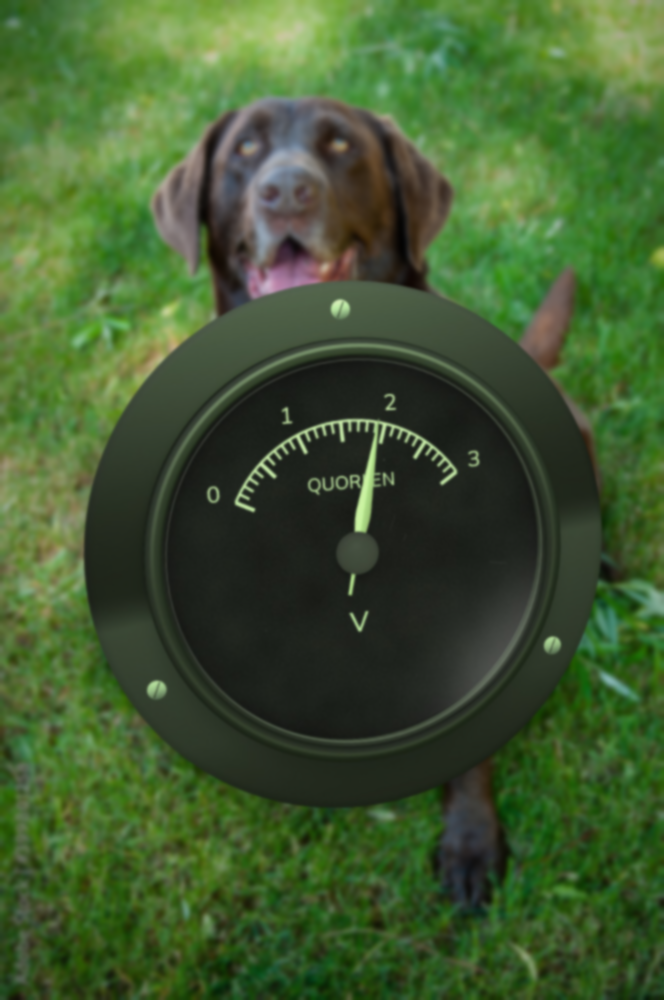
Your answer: {"value": 1.9, "unit": "V"}
